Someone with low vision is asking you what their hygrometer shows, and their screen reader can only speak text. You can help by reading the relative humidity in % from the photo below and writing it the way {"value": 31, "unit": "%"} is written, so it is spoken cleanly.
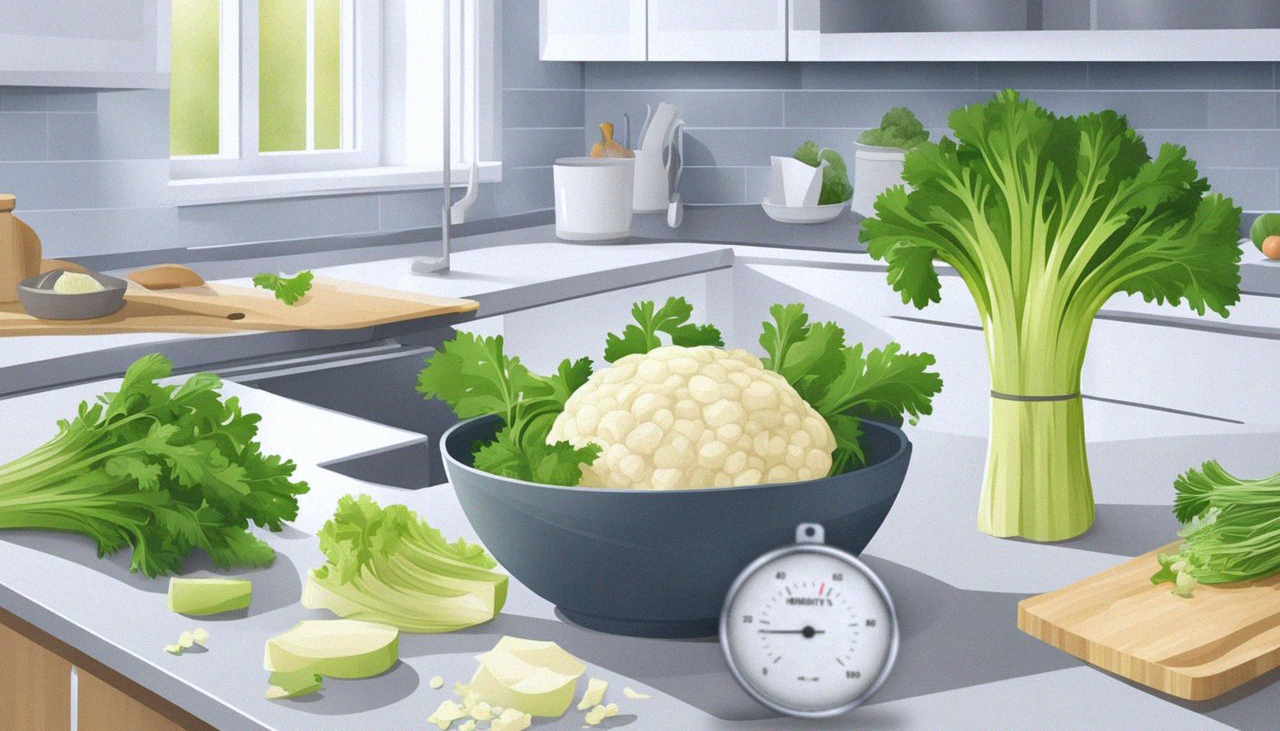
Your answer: {"value": 16, "unit": "%"}
